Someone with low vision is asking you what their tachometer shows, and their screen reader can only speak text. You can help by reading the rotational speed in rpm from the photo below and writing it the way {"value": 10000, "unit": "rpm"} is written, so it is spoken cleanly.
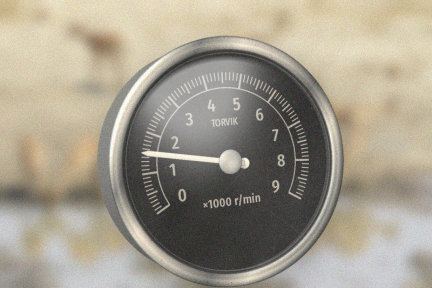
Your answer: {"value": 1500, "unit": "rpm"}
